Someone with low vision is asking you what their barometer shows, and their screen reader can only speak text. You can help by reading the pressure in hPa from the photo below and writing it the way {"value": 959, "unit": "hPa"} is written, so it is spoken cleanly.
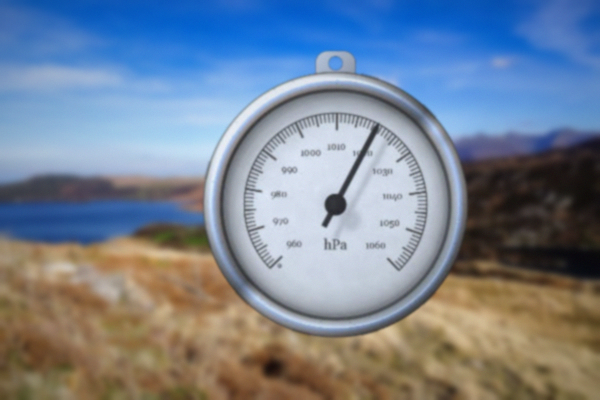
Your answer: {"value": 1020, "unit": "hPa"}
